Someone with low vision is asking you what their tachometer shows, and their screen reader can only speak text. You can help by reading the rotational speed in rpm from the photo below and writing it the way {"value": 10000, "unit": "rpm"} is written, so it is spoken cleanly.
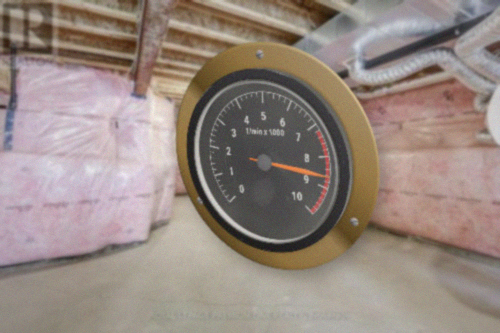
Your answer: {"value": 8600, "unit": "rpm"}
